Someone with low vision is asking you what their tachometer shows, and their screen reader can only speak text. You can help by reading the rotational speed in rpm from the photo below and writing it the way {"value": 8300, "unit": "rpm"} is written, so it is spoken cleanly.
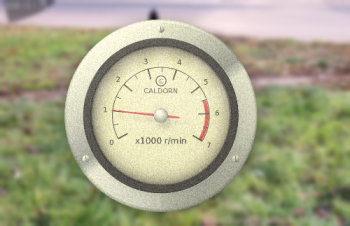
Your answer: {"value": 1000, "unit": "rpm"}
